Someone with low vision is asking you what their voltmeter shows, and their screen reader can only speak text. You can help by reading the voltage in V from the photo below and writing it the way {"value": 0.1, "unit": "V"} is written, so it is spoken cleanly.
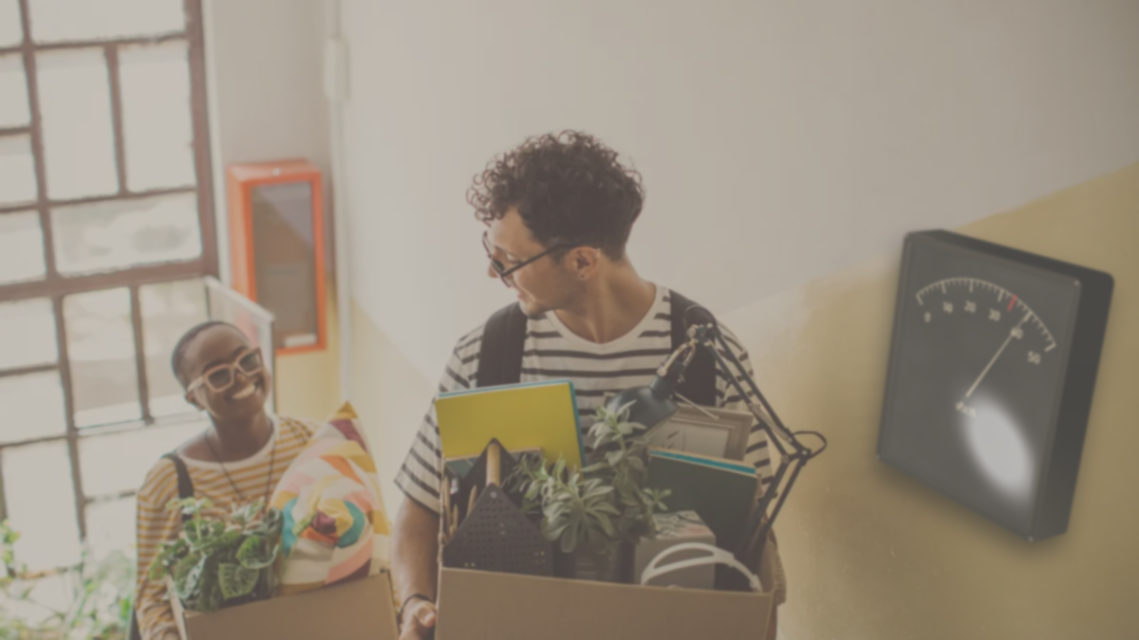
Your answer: {"value": 40, "unit": "V"}
